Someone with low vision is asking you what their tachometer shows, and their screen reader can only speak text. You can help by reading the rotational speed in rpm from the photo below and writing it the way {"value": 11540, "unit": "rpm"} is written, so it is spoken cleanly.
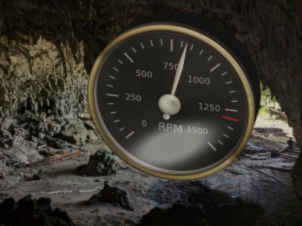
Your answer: {"value": 825, "unit": "rpm"}
